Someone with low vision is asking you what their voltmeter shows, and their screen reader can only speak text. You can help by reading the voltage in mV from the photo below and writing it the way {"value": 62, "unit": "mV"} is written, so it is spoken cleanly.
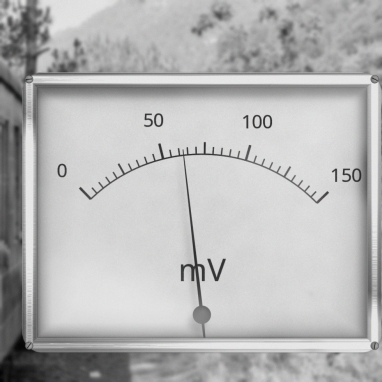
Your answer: {"value": 62.5, "unit": "mV"}
